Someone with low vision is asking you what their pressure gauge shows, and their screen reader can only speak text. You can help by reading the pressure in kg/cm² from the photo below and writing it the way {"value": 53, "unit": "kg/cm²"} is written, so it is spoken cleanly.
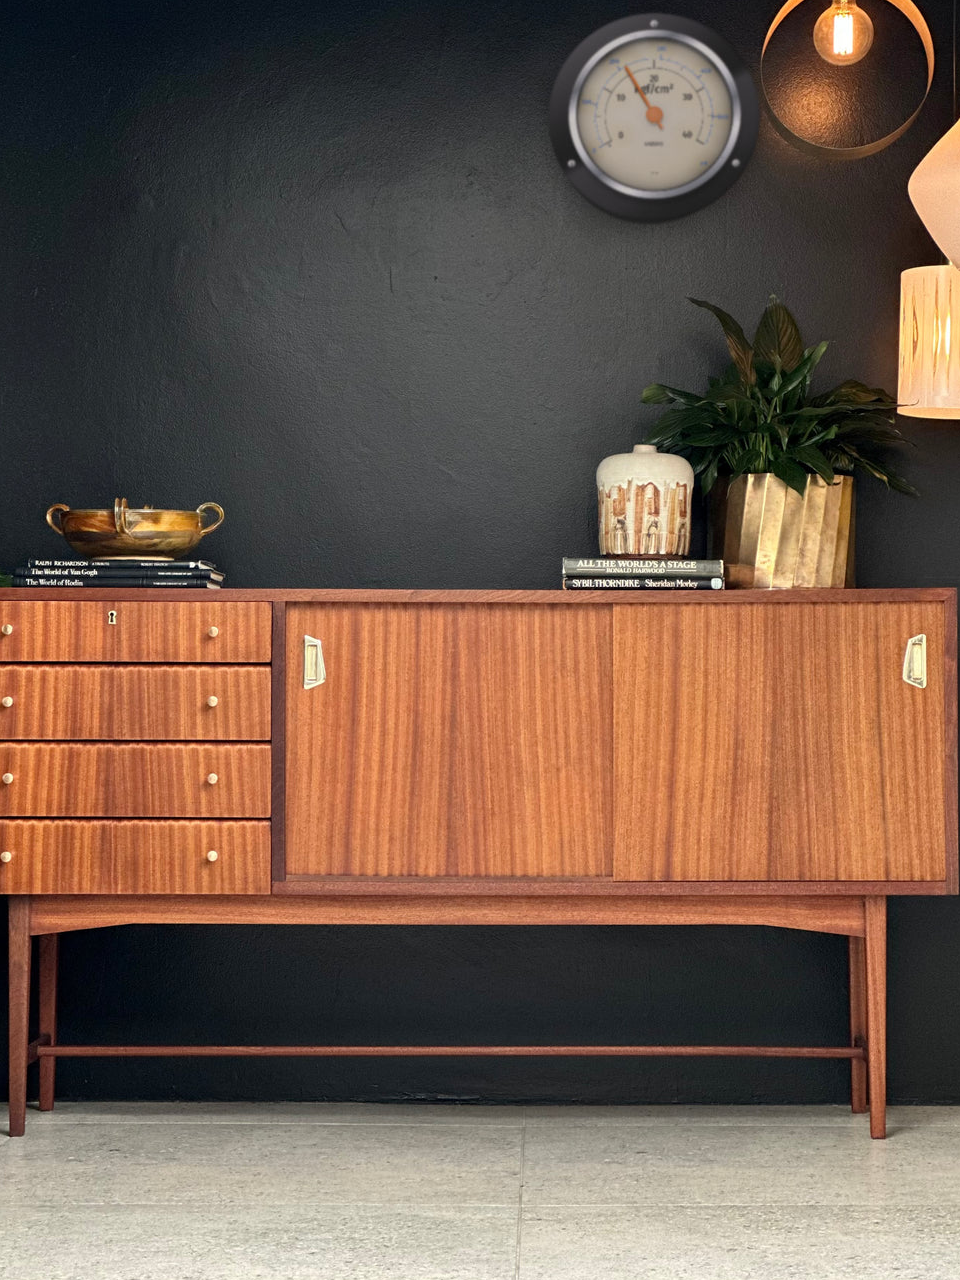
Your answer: {"value": 15, "unit": "kg/cm²"}
